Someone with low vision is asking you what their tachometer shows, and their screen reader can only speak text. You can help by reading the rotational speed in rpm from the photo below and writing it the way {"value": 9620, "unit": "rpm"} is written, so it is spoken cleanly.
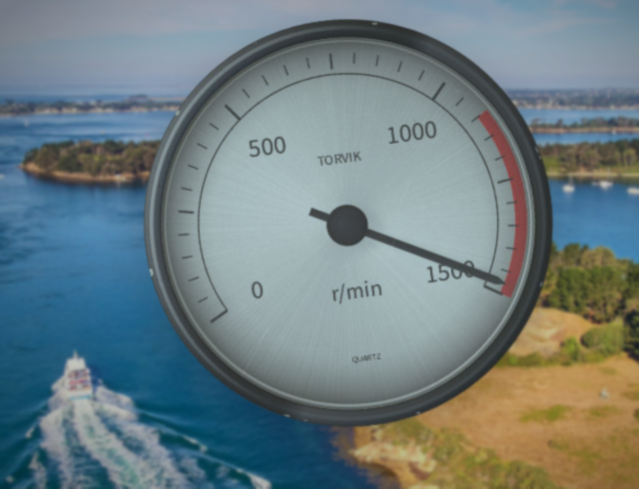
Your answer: {"value": 1475, "unit": "rpm"}
